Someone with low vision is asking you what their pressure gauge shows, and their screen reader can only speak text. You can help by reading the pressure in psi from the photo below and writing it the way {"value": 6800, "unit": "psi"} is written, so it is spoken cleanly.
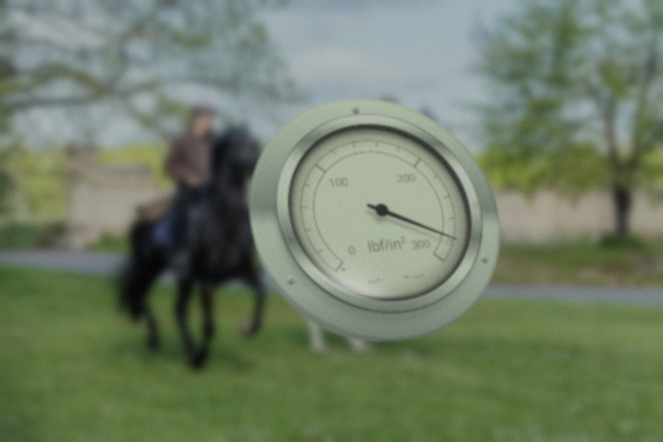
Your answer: {"value": 280, "unit": "psi"}
